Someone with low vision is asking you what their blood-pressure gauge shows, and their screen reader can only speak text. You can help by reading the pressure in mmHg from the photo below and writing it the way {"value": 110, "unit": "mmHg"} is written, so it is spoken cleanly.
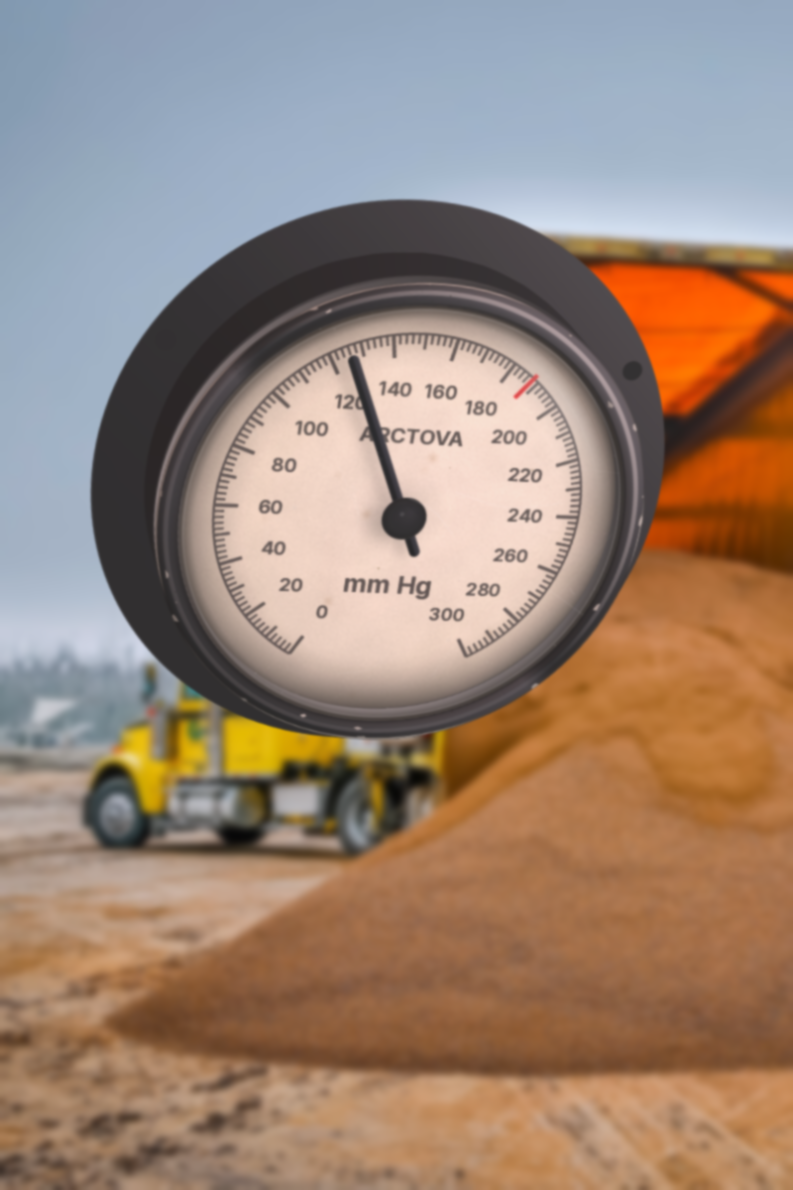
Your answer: {"value": 126, "unit": "mmHg"}
